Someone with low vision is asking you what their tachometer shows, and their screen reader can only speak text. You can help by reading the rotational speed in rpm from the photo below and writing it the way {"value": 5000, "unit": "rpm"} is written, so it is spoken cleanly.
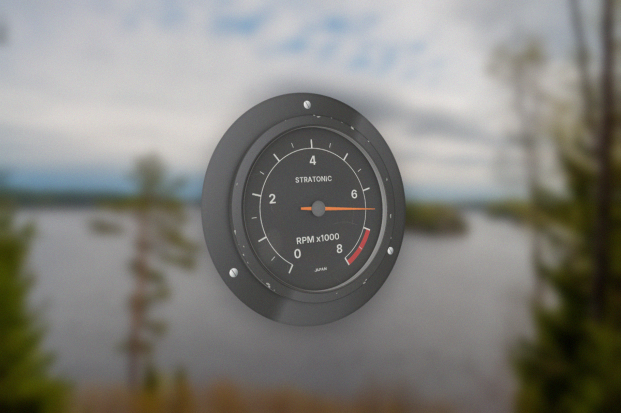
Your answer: {"value": 6500, "unit": "rpm"}
